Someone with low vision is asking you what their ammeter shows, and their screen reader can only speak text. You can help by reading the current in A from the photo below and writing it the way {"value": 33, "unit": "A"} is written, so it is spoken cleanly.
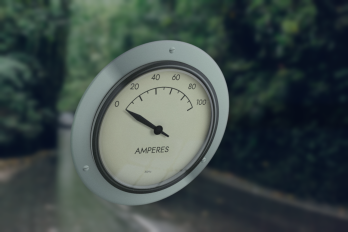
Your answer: {"value": 0, "unit": "A"}
